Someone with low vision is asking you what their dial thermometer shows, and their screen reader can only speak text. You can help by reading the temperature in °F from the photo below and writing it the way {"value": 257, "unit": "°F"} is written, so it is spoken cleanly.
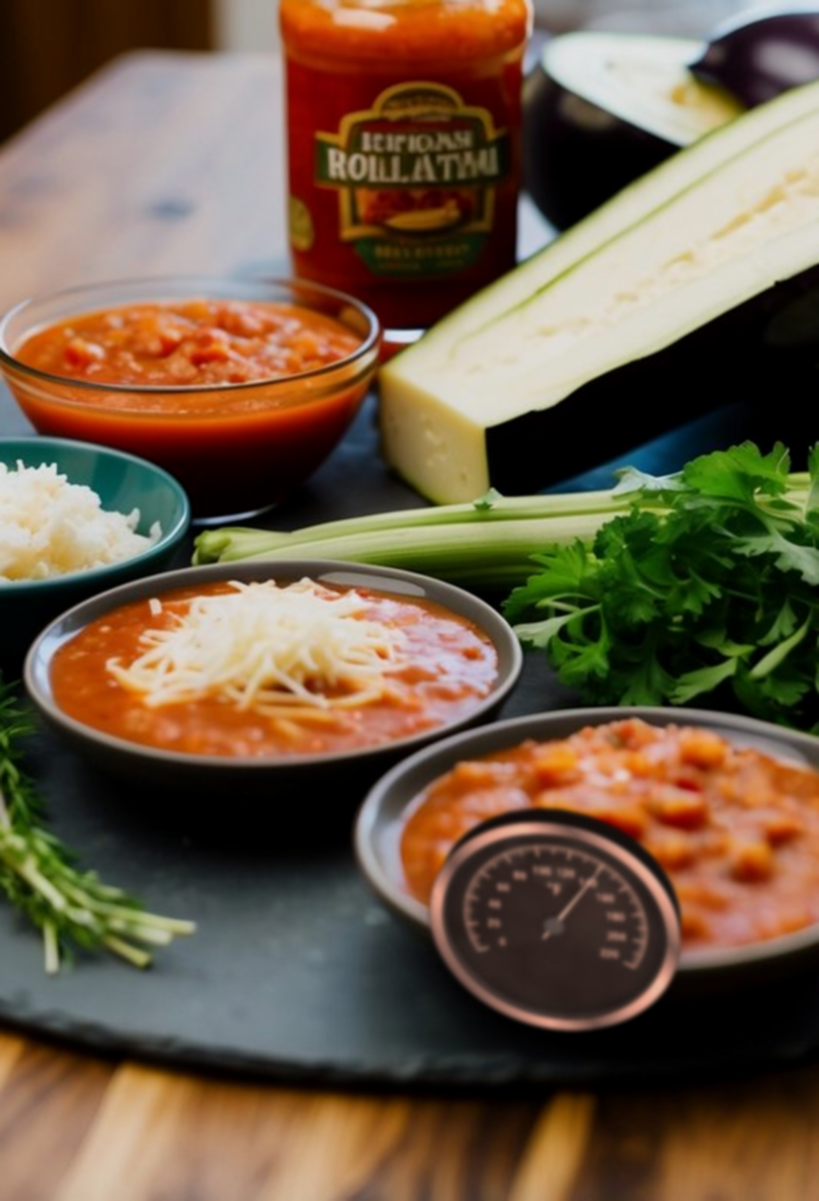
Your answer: {"value": 140, "unit": "°F"}
